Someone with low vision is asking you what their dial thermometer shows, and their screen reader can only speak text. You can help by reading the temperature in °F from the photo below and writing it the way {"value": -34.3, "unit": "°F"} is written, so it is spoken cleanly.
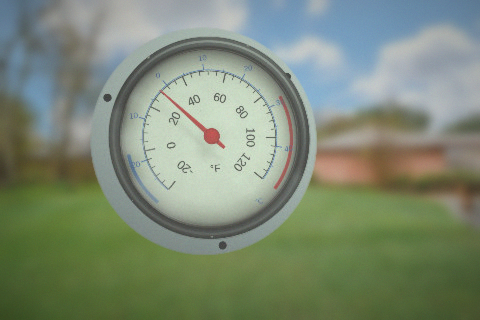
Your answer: {"value": 28, "unit": "°F"}
